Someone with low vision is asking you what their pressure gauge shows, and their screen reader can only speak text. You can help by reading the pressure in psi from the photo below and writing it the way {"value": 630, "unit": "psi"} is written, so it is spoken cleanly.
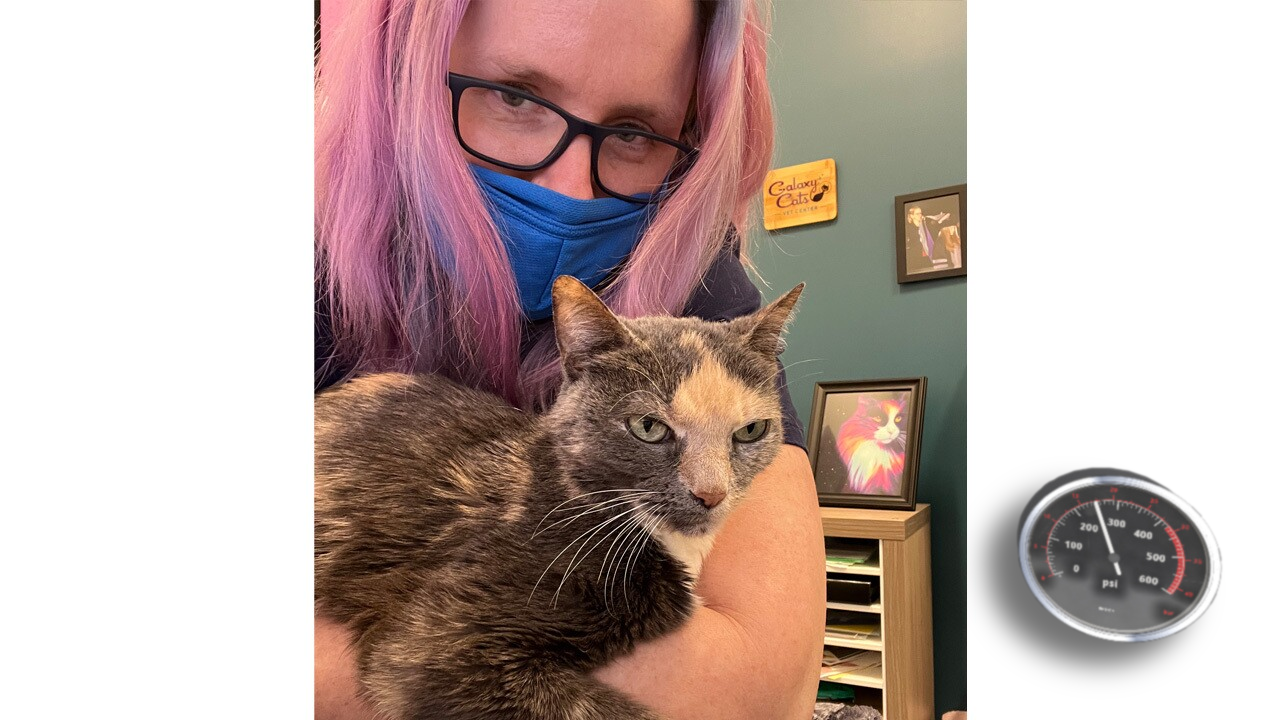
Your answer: {"value": 250, "unit": "psi"}
